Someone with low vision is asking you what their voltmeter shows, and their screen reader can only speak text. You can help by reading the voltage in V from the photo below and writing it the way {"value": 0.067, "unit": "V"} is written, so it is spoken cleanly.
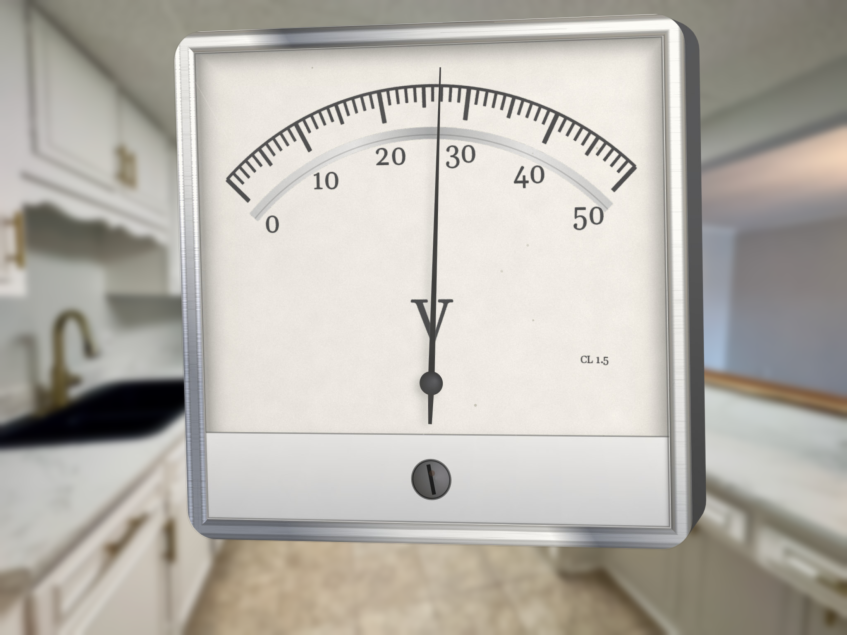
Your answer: {"value": 27, "unit": "V"}
